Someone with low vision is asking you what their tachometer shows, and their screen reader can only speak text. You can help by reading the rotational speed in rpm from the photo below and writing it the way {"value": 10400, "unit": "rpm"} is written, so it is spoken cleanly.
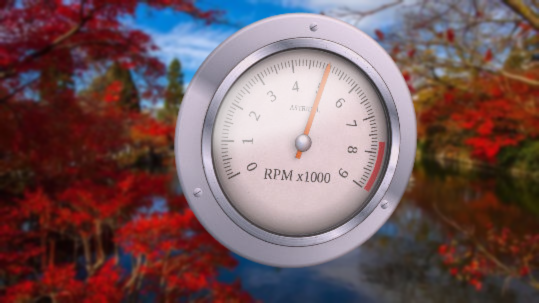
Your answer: {"value": 5000, "unit": "rpm"}
